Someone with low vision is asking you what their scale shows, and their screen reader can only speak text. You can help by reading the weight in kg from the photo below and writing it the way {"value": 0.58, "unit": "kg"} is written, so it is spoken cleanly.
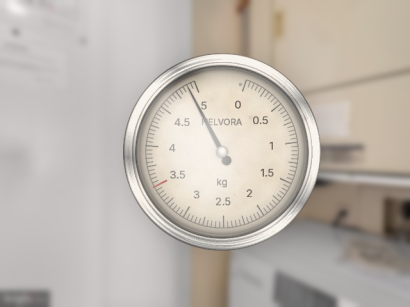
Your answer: {"value": 4.9, "unit": "kg"}
